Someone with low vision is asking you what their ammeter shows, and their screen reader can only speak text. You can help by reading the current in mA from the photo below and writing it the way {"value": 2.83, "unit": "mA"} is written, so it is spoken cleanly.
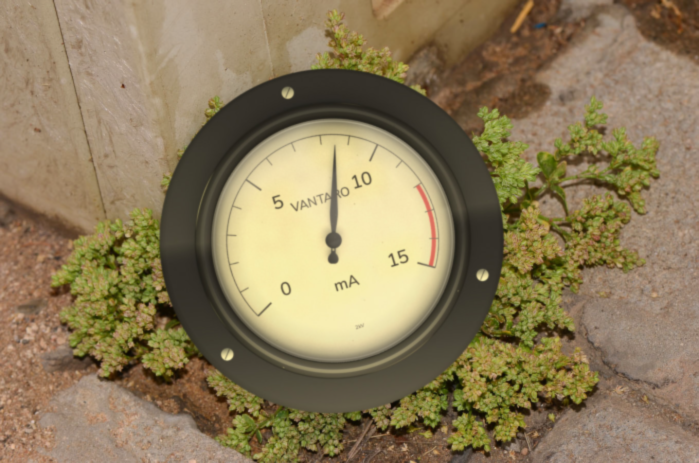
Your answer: {"value": 8.5, "unit": "mA"}
